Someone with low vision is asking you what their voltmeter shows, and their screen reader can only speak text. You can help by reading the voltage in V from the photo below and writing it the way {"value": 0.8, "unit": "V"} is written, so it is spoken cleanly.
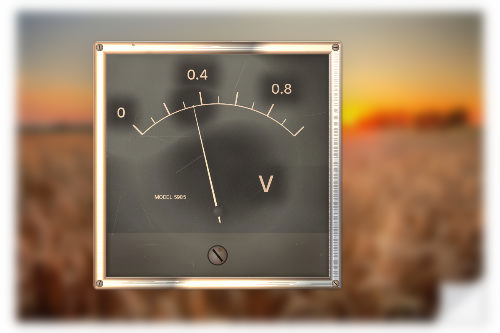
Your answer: {"value": 0.35, "unit": "V"}
